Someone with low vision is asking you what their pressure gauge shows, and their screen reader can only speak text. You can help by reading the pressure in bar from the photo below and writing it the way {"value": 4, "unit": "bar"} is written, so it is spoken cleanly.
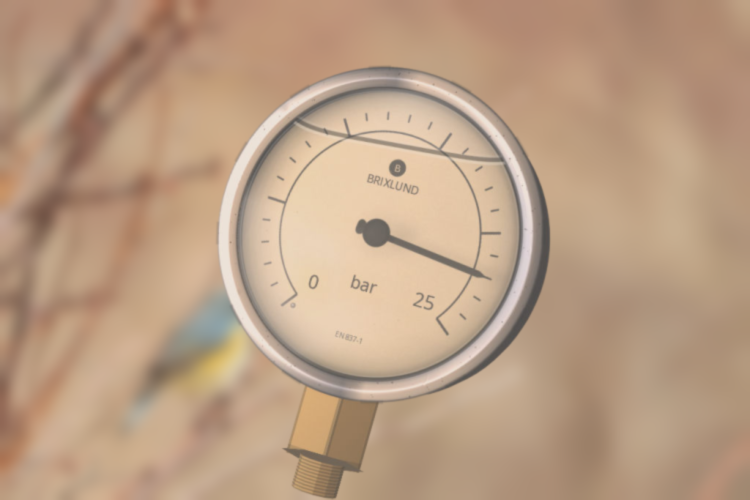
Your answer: {"value": 22, "unit": "bar"}
